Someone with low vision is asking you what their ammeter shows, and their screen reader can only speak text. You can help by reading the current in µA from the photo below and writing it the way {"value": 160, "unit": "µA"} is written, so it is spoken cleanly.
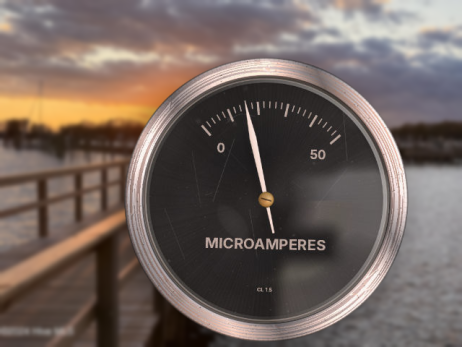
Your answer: {"value": 16, "unit": "µA"}
